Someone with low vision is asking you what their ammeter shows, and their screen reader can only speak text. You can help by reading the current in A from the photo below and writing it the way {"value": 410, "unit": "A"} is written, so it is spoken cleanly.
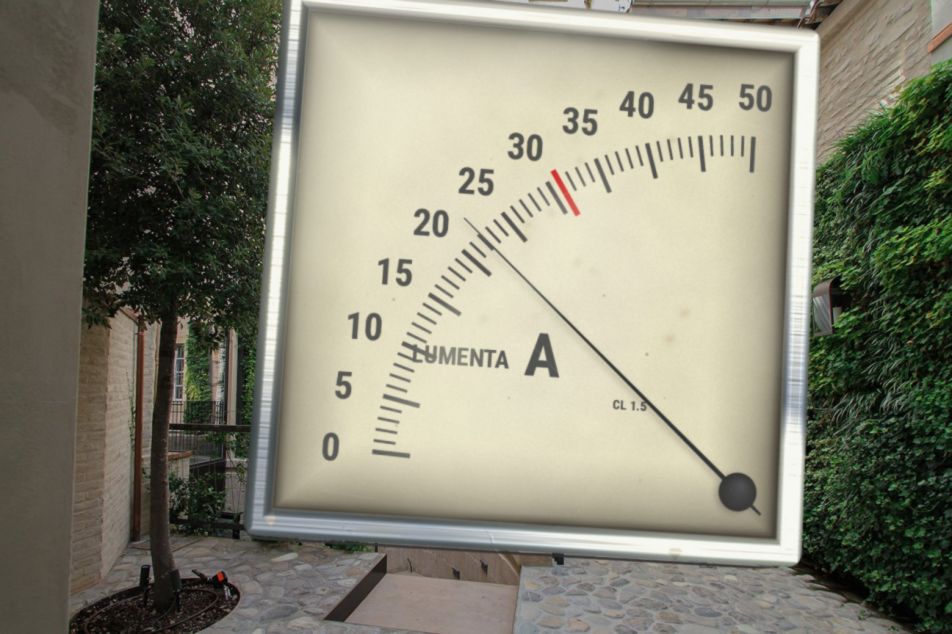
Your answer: {"value": 22, "unit": "A"}
